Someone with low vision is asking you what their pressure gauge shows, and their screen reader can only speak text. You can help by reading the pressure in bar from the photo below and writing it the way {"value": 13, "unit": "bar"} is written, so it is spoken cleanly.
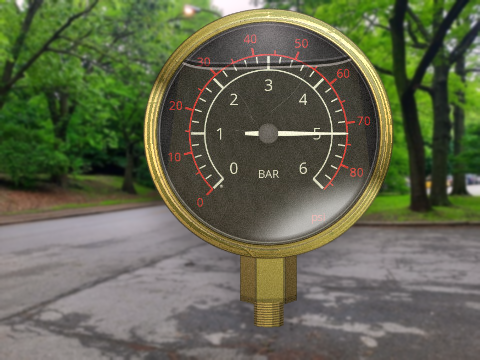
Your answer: {"value": 5, "unit": "bar"}
